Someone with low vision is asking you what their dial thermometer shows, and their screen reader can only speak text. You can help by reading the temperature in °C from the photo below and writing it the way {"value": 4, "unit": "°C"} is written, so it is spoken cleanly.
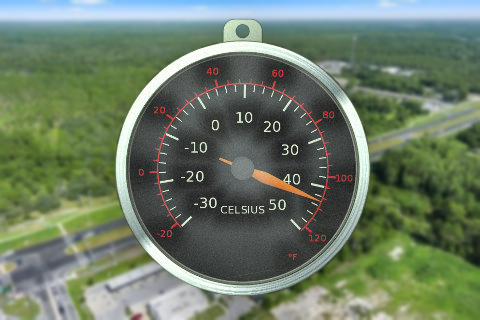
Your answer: {"value": 43, "unit": "°C"}
